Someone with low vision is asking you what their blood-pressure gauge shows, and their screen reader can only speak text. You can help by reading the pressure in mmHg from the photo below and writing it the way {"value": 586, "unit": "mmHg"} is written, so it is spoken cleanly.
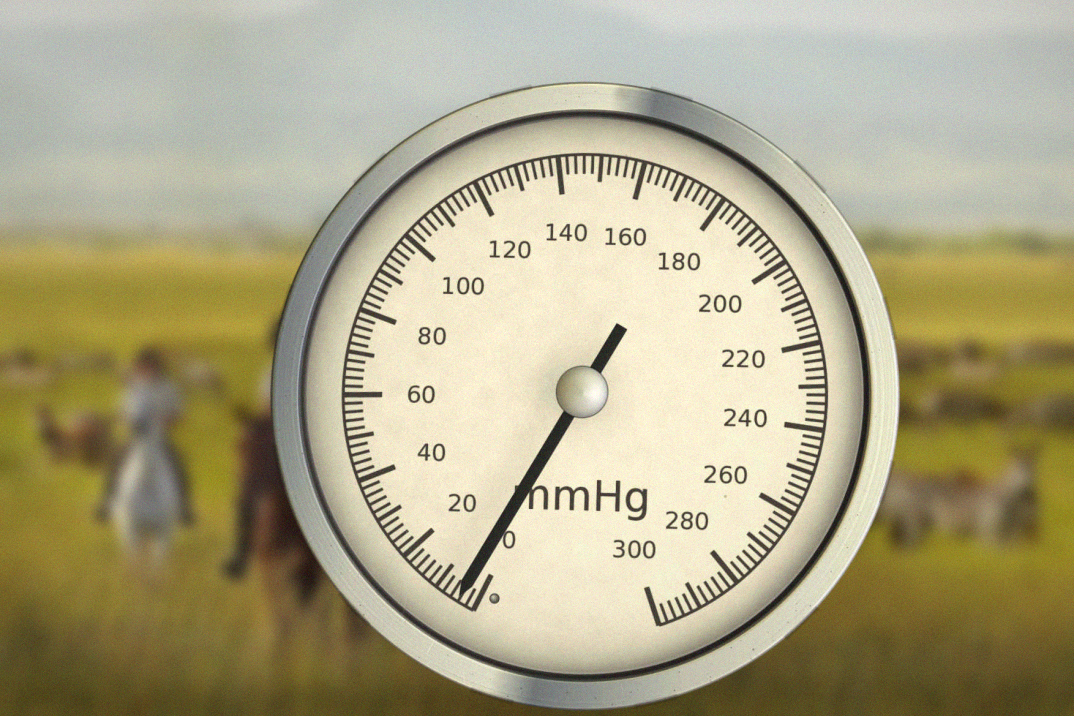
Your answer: {"value": 4, "unit": "mmHg"}
